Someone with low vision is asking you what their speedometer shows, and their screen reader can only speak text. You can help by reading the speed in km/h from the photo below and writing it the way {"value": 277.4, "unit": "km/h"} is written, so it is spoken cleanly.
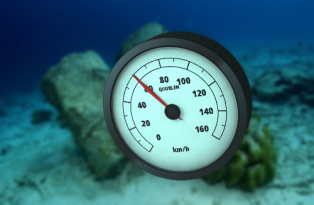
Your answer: {"value": 60, "unit": "km/h"}
